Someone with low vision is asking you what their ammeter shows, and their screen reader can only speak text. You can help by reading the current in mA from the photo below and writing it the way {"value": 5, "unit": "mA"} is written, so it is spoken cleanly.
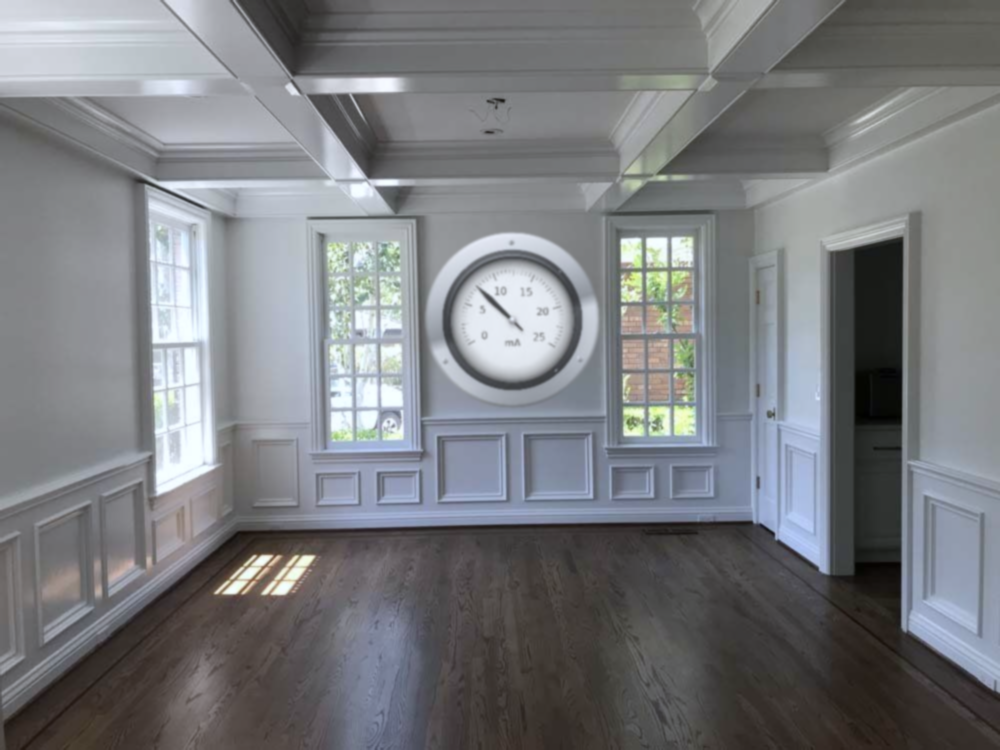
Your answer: {"value": 7.5, "unit": "mA"}
